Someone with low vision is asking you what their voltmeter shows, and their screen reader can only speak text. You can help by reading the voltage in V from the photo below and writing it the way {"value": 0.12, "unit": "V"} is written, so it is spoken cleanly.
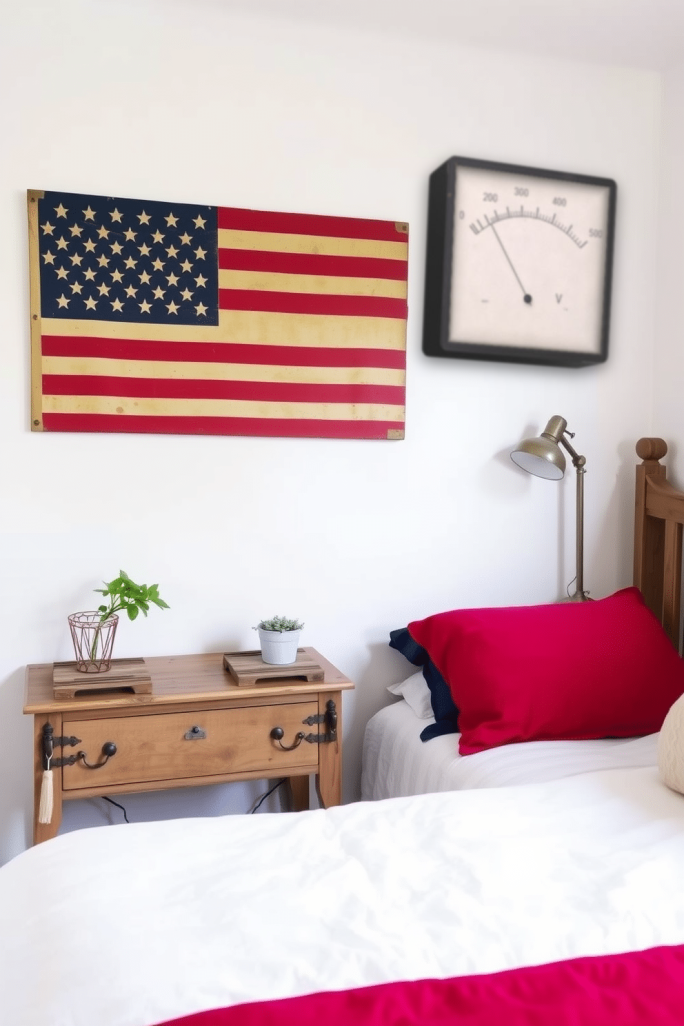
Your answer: {"value": 150, "unit": "V"}
